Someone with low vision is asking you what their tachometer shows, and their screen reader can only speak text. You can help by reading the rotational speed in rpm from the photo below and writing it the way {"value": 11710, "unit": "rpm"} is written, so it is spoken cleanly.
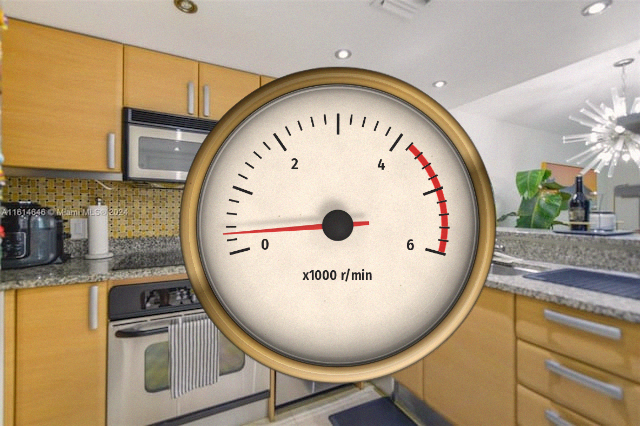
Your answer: {"value": 300, "unit": "rpm"}
